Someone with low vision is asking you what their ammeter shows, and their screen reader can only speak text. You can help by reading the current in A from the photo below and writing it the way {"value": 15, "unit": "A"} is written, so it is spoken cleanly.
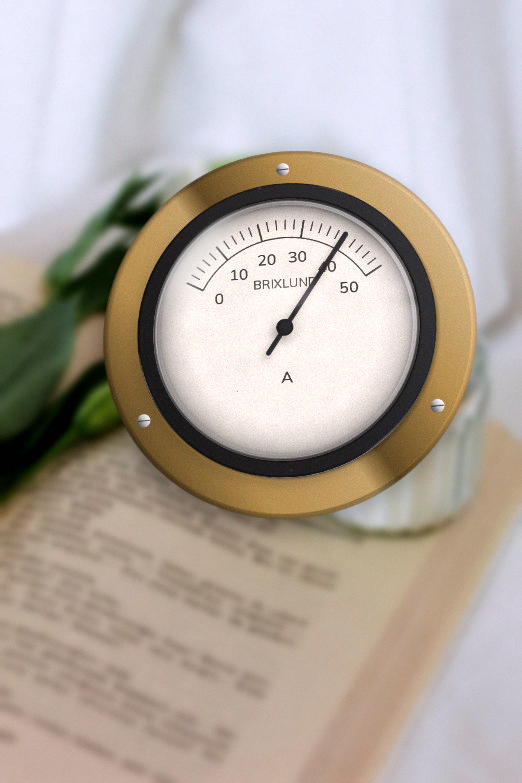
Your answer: {"value": 40, "unit": "A"}
